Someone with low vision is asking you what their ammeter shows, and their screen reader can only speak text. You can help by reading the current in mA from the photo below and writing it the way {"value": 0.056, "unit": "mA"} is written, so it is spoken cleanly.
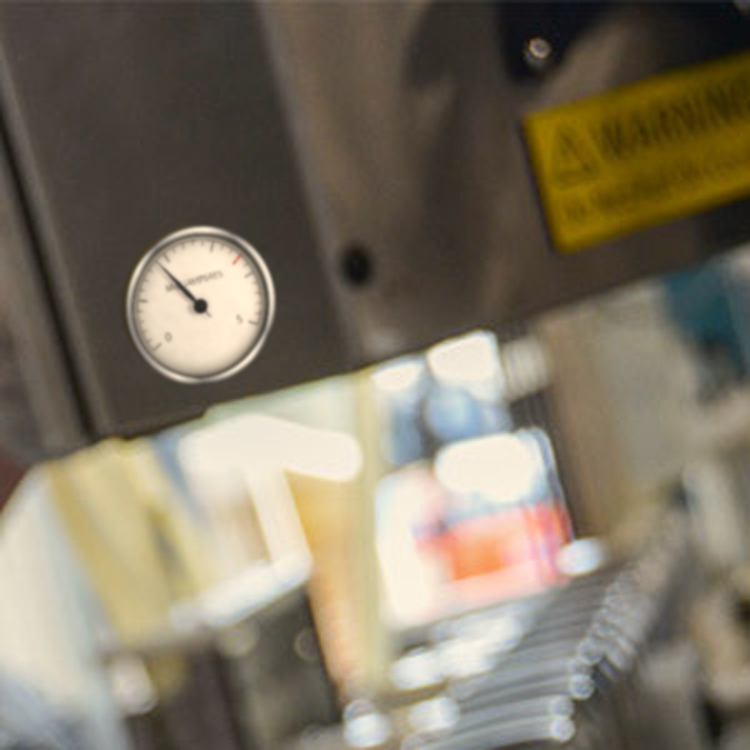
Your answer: {"value": 1.8, "unit": "mA"}
